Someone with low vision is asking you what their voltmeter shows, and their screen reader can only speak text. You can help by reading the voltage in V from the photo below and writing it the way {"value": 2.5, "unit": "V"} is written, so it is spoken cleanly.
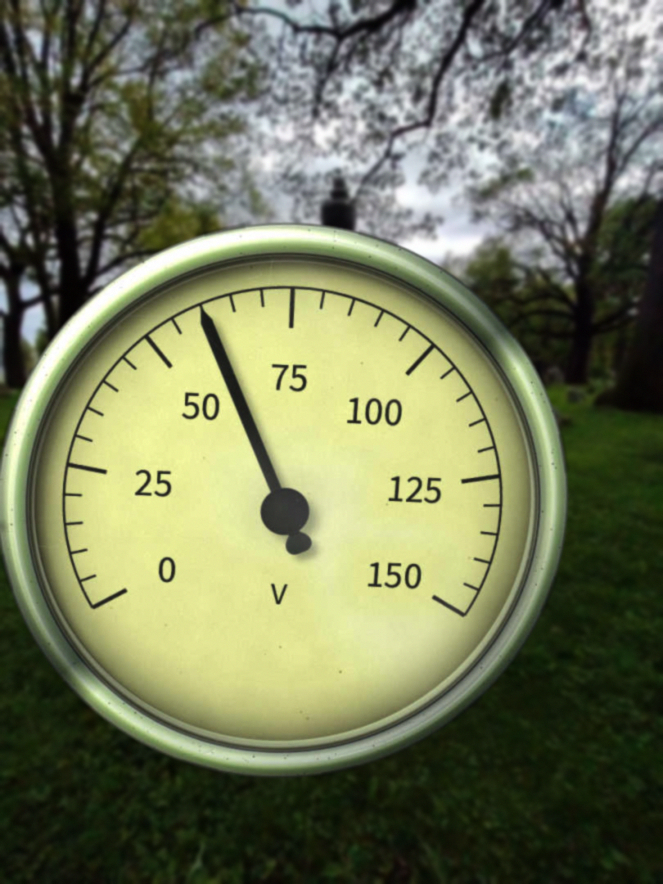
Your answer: {"value": 60, "unit": "V"}
